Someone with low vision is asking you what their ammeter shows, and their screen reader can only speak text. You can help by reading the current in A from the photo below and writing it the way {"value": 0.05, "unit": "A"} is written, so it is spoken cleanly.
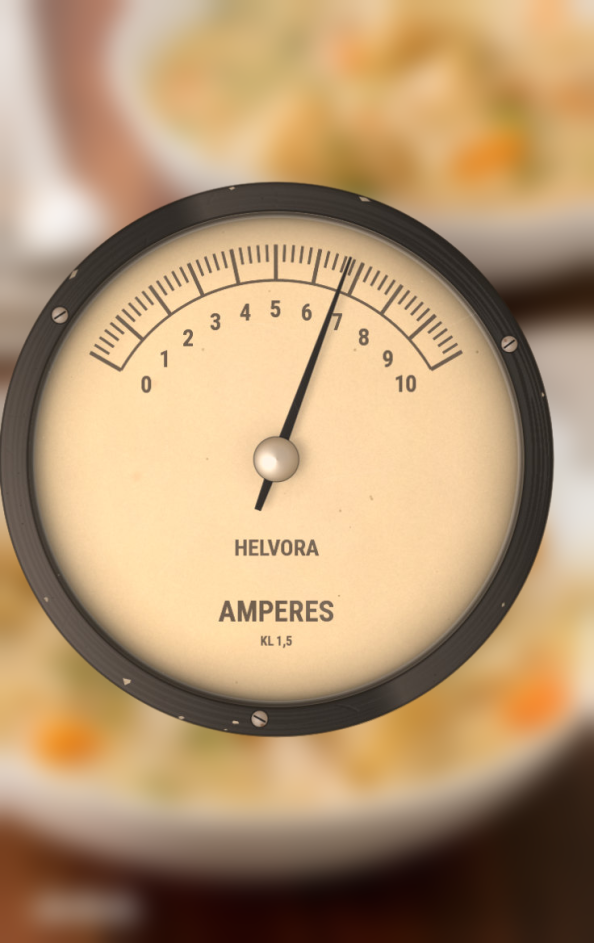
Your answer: {"value": 6.7, "unit": "A"}
